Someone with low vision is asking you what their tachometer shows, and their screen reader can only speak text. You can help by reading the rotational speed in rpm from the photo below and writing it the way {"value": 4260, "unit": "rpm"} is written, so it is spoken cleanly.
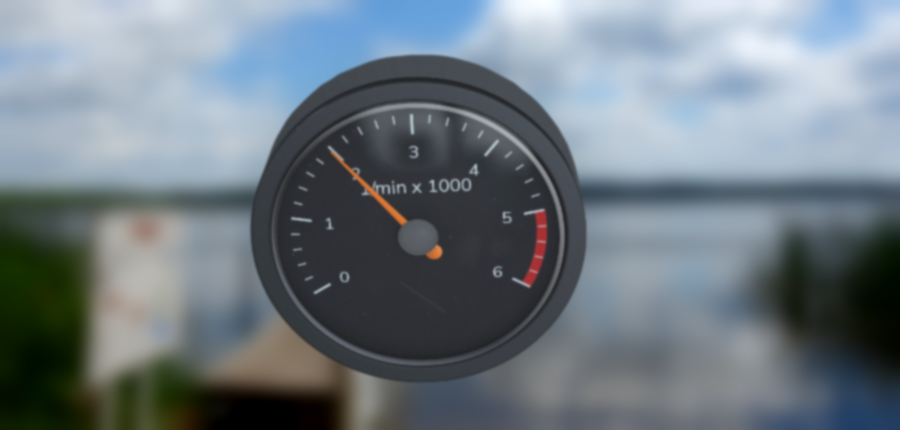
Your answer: {"value": 2000, "unit": "rpm"}
